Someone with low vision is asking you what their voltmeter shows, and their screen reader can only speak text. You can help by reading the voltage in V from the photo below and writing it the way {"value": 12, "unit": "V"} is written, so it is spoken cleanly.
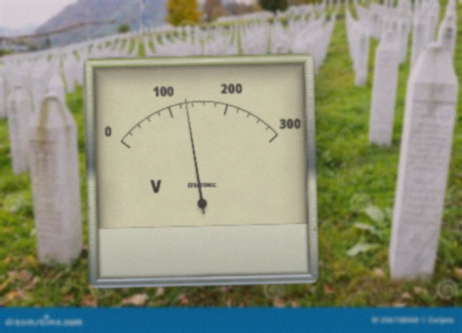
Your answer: {"value": 130, "unit": "V"}
